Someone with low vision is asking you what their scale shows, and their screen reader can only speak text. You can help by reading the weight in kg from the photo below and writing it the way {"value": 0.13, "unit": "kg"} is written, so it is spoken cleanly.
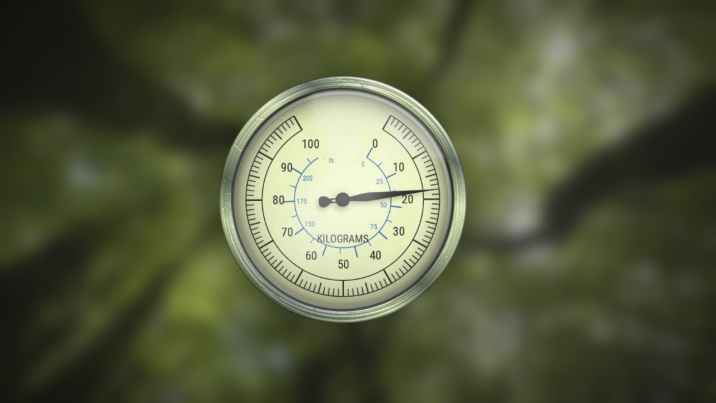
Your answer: {"value": 18, "unit": "kg"}
